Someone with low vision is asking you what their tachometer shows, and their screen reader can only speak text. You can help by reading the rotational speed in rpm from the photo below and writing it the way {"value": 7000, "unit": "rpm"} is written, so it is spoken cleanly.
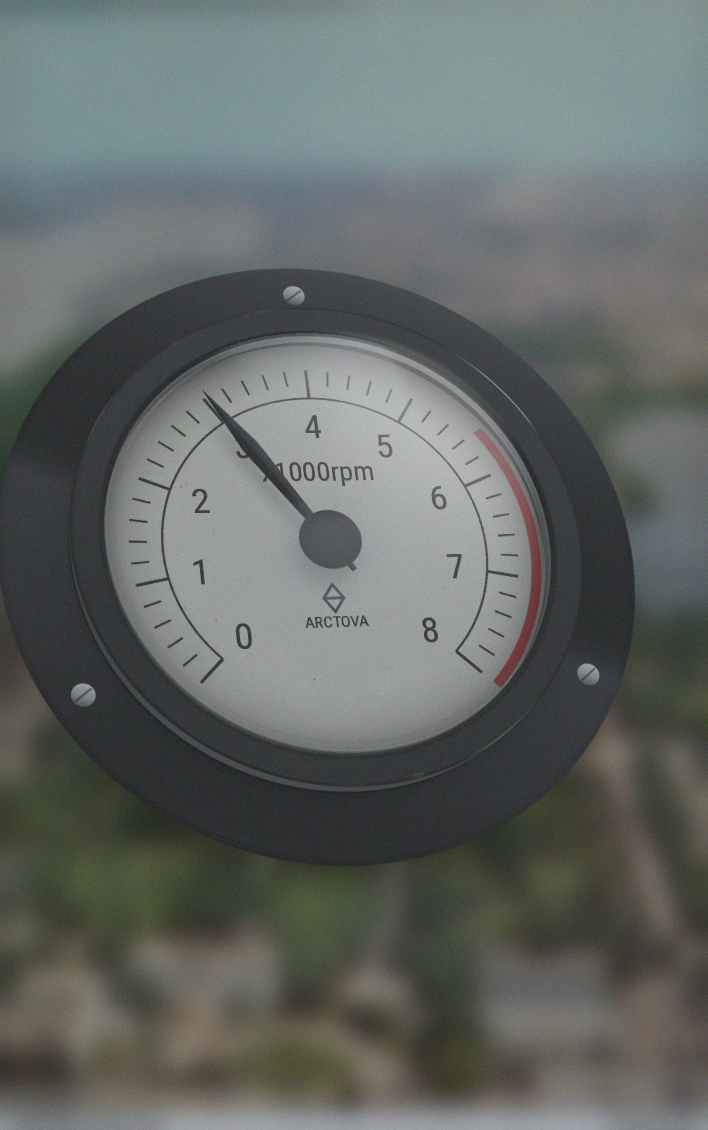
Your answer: {"value": 3000, "unit": "rpm"}
